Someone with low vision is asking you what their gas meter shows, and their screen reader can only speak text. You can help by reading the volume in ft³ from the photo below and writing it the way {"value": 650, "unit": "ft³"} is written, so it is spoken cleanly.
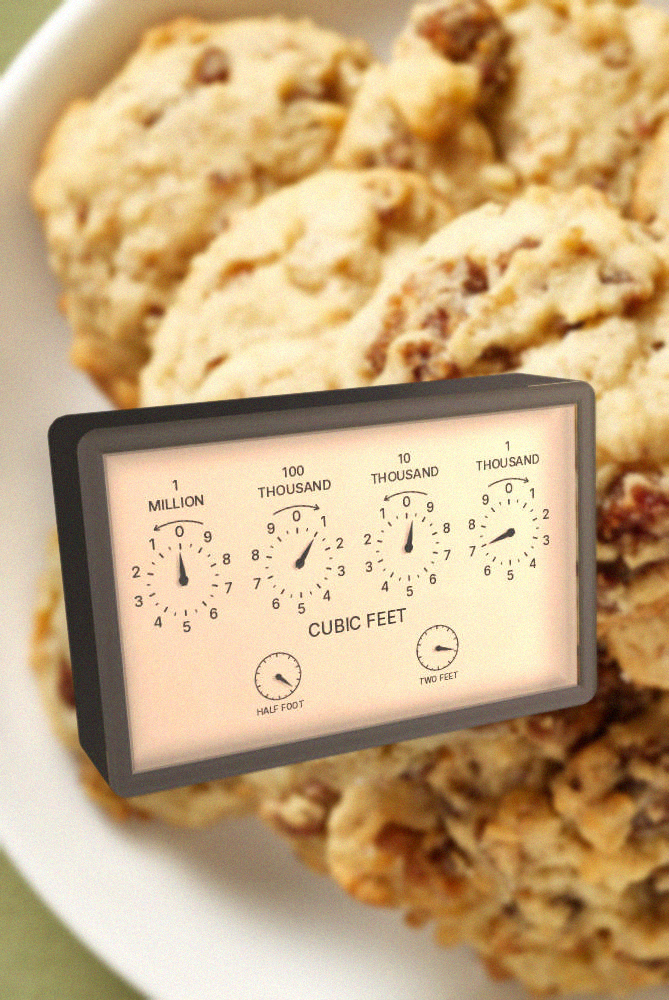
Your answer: {"value": 9700, "unit": "ft³"}
